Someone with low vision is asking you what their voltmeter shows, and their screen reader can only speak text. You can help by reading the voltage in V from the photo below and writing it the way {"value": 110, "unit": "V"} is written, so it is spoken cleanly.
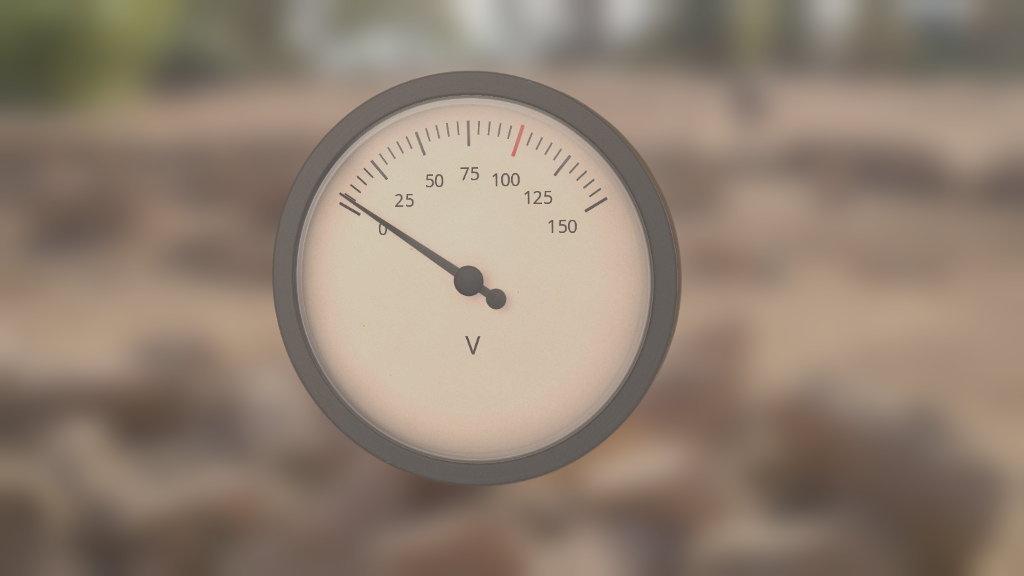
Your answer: {"value": 5, "unit": "V"}
